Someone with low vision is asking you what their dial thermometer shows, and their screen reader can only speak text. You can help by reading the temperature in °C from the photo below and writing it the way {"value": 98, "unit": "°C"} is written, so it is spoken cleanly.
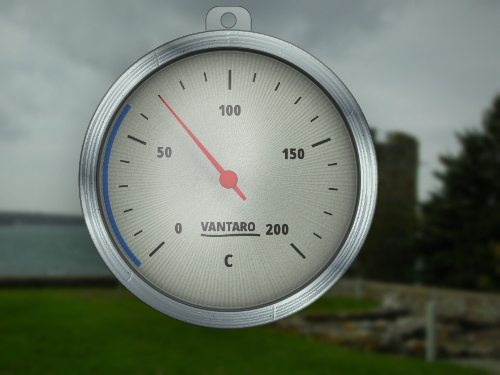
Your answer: {"value": 70, "unit": "°C"}
